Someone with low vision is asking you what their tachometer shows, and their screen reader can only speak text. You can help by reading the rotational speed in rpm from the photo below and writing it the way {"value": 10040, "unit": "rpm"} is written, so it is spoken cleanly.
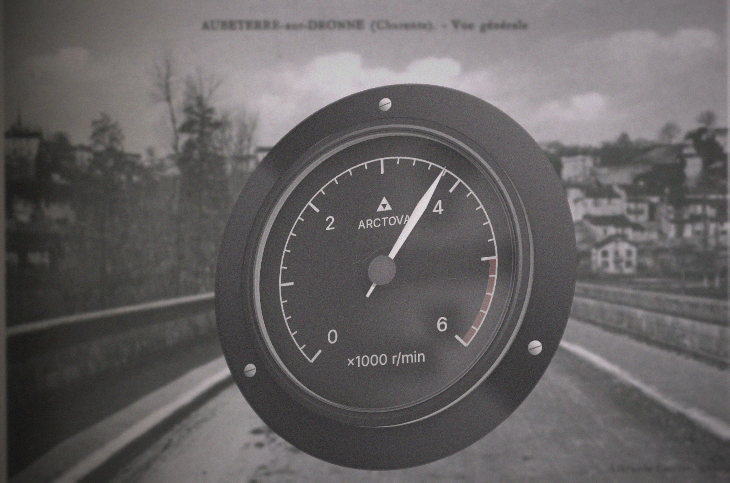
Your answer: {"value": 3800, "unit": "rpm"}
